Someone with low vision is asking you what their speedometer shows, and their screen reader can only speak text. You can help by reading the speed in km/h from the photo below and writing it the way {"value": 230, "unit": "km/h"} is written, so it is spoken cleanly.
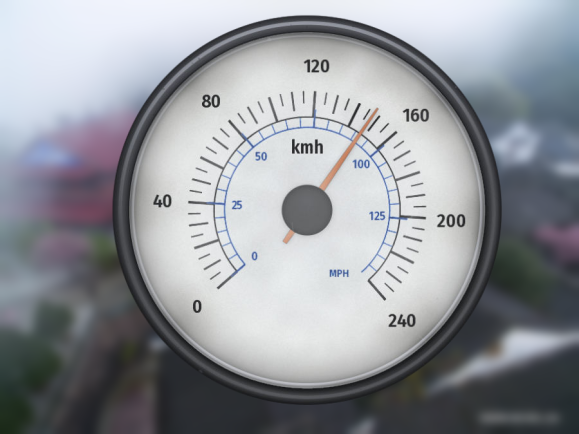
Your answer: {"value": 147.5, "unit": "km/h"}
